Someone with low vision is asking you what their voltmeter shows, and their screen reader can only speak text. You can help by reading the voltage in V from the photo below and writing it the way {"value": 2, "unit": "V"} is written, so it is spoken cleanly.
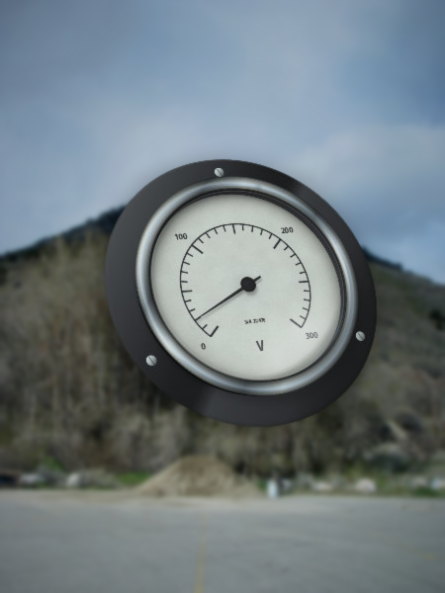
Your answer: {"value": 20, "unit": "V"}
